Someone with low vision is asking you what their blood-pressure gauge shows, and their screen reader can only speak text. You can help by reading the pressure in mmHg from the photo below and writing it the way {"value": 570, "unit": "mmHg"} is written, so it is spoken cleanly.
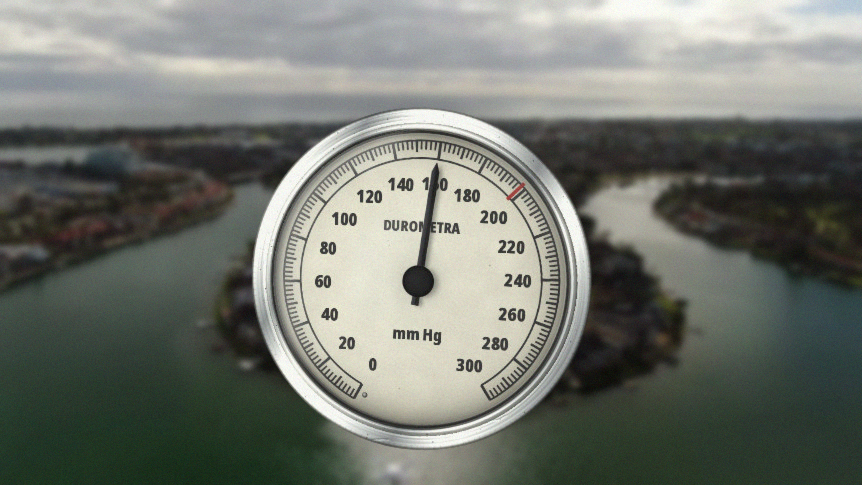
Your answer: {"value": 160, "unit": "mmHg"}
